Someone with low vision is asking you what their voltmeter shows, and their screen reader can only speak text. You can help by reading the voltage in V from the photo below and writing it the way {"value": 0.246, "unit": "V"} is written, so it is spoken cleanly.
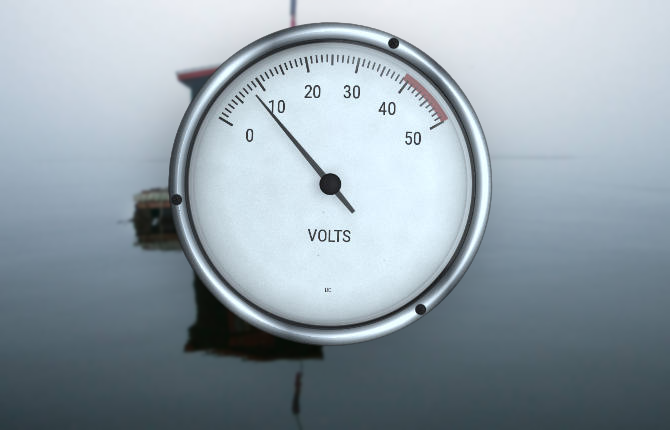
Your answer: {"value": 8, "unit": "V"}
